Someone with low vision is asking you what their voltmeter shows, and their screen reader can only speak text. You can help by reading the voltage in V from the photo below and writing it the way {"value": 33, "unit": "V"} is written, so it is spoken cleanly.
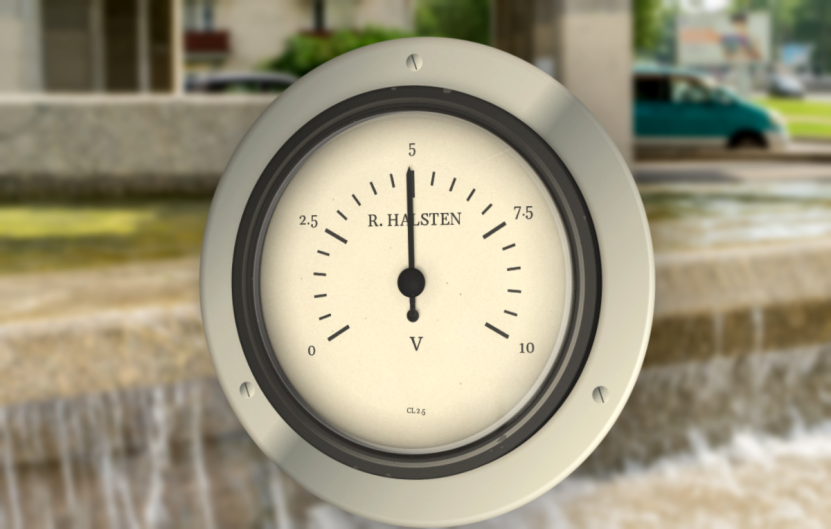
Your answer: {"value": 5, "unit": "V"}
